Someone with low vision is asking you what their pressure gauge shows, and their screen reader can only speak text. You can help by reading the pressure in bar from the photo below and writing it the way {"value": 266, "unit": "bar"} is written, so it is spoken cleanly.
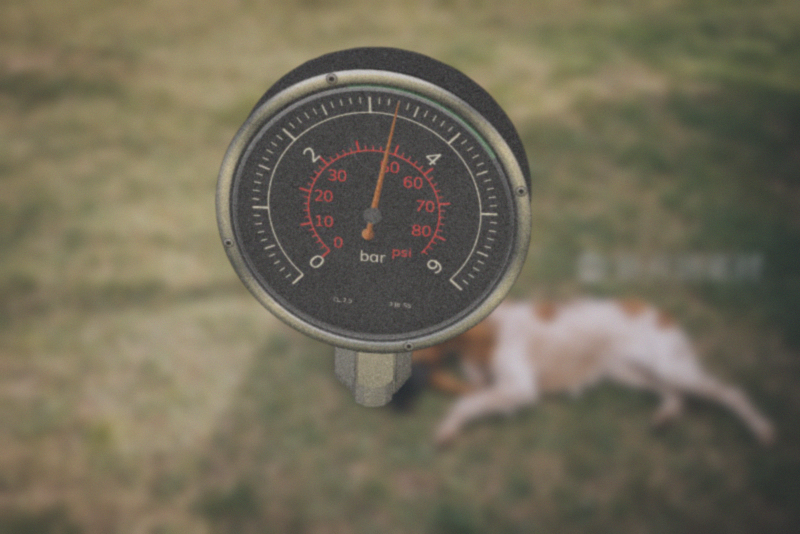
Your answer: {"value": 3.3, "unit": "bar"}
